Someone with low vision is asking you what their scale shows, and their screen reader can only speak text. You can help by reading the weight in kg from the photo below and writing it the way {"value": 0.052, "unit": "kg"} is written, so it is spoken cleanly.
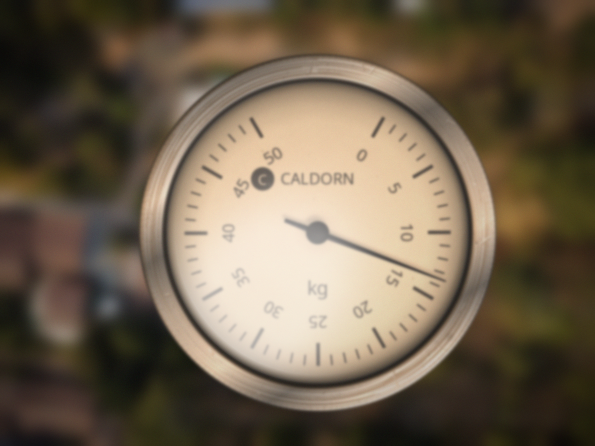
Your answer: {"value": 13.5, "unit": "kg"}
